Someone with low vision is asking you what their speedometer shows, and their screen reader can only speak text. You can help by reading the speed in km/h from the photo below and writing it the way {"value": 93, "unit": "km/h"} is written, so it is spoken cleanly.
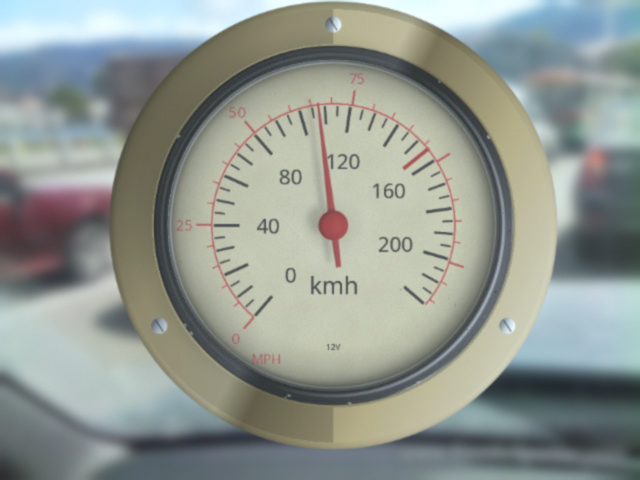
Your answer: {"value": 107.5, "unit": "km/h"}
